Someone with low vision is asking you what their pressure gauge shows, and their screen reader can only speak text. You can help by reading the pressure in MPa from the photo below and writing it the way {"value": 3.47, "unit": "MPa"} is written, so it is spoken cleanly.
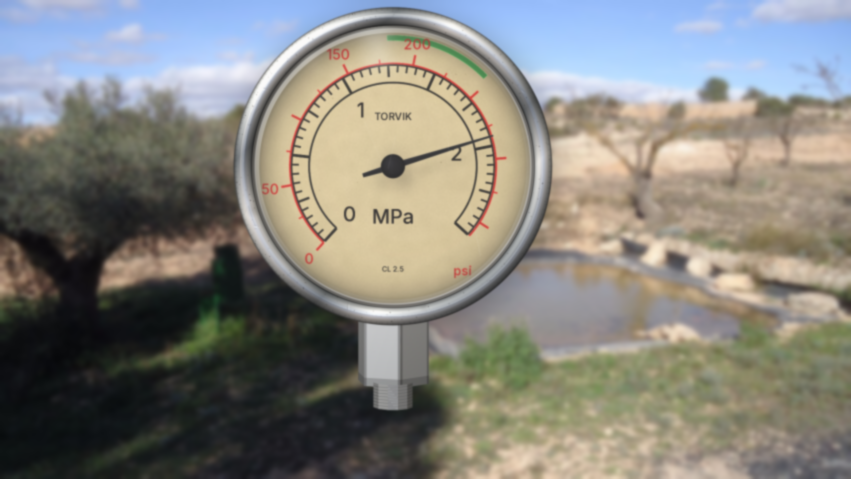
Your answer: {"value": 1.95, "unit": "MPa"}
